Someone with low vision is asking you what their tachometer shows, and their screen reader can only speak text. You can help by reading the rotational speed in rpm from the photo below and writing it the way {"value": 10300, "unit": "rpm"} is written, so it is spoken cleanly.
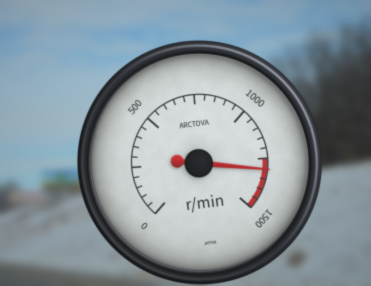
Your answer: {"value": 1300, "unit": "rpm"}
